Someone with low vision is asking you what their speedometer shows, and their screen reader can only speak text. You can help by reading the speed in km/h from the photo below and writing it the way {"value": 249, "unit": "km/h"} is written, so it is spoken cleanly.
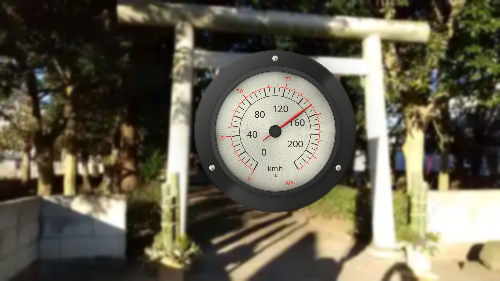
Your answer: {"value": 150, "unit": "km/h"}
